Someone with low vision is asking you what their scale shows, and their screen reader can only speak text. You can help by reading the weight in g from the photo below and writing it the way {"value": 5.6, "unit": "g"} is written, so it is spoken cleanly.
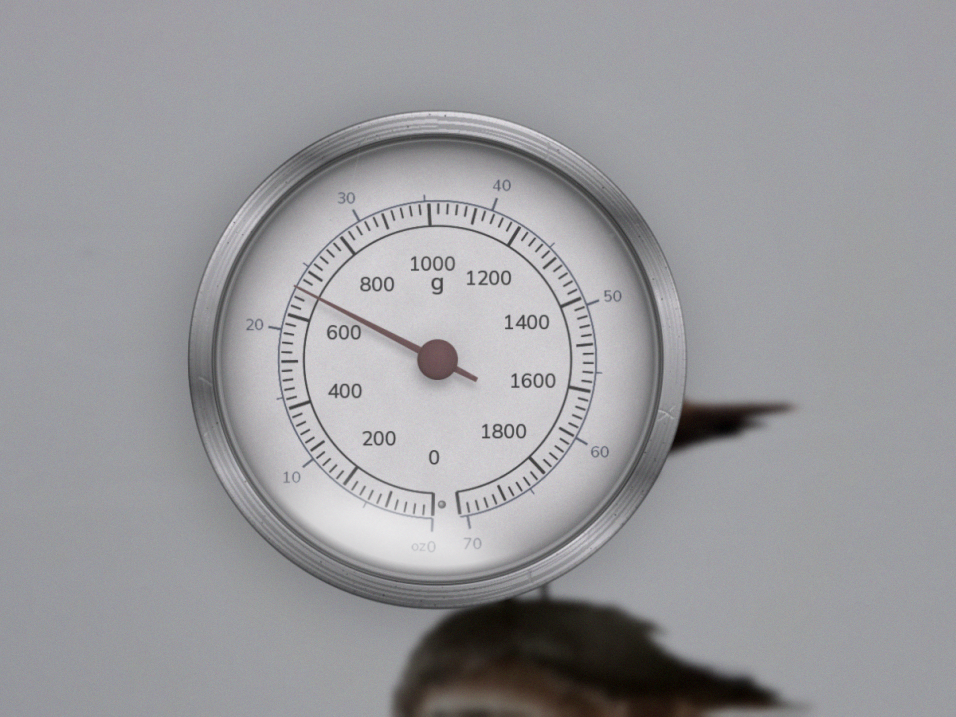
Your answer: {"value": 660, "unit": "g"}
